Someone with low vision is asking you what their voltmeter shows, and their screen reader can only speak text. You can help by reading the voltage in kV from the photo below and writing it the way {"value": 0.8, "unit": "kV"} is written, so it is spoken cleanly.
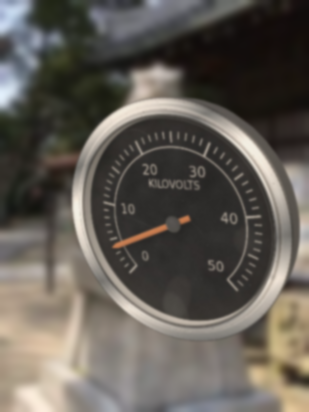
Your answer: {"value": 4, "unit": "kV"}
